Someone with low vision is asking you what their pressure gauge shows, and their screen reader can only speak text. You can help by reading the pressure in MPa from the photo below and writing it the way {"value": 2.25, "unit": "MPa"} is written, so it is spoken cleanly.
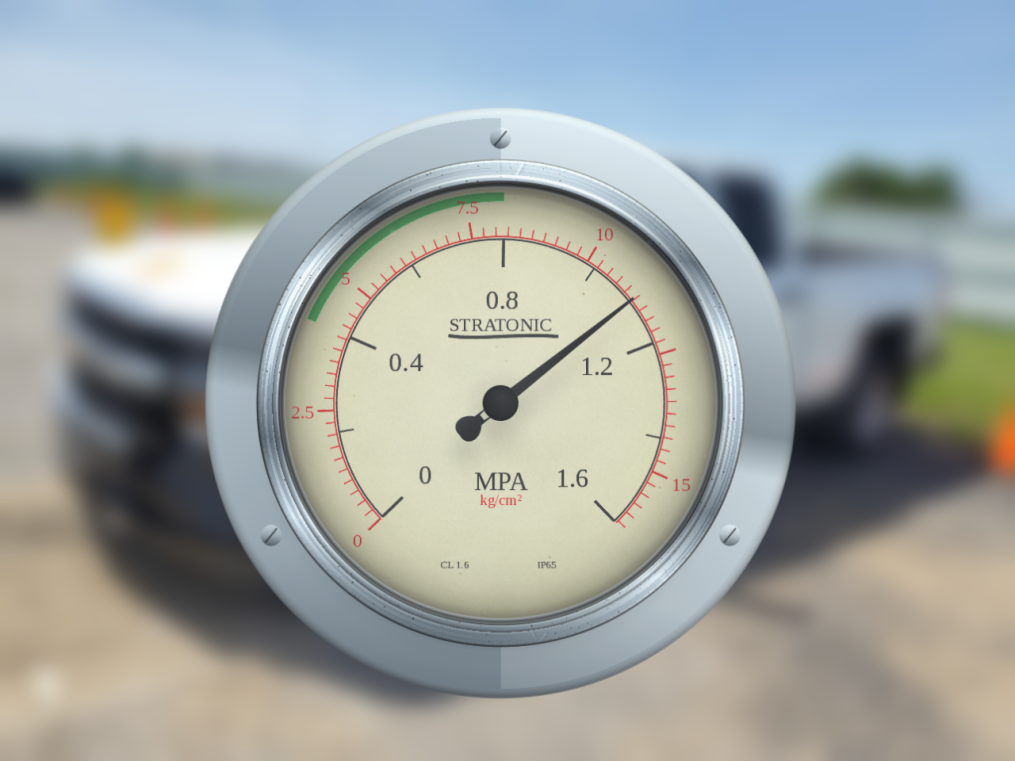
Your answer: {"value": 1.1, "unit": "MPa"}
